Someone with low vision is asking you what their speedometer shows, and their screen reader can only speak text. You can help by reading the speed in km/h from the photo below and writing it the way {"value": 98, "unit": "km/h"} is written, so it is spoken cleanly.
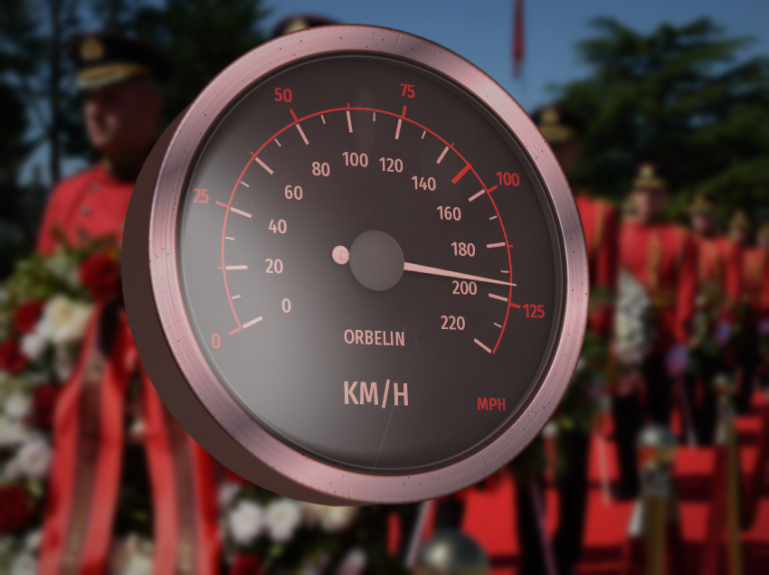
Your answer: {"value": 195, "unit": "km/h"}
